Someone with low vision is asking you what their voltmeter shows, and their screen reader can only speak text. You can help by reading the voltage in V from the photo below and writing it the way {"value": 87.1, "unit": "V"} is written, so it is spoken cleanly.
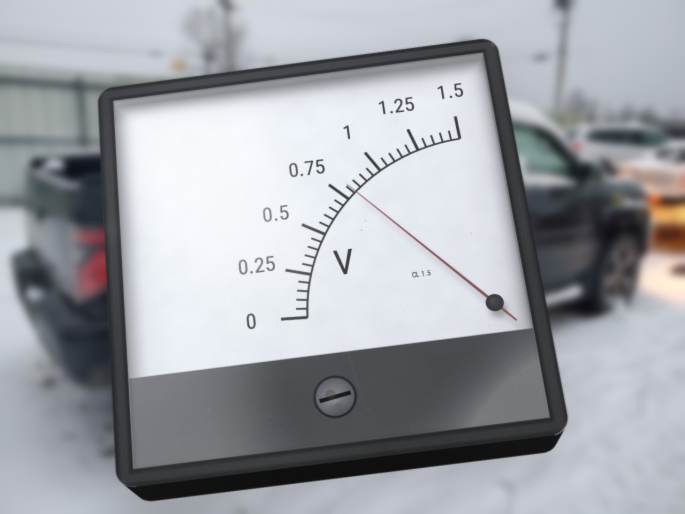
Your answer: {"value": 0.8, "unit": "V"}
